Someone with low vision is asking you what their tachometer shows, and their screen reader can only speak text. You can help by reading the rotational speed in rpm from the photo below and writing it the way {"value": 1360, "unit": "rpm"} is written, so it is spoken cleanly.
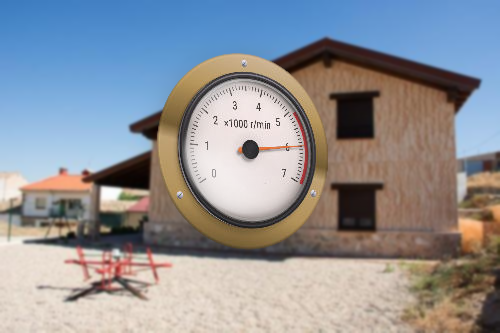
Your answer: {"value": 6000, "unit": "rpm"}
